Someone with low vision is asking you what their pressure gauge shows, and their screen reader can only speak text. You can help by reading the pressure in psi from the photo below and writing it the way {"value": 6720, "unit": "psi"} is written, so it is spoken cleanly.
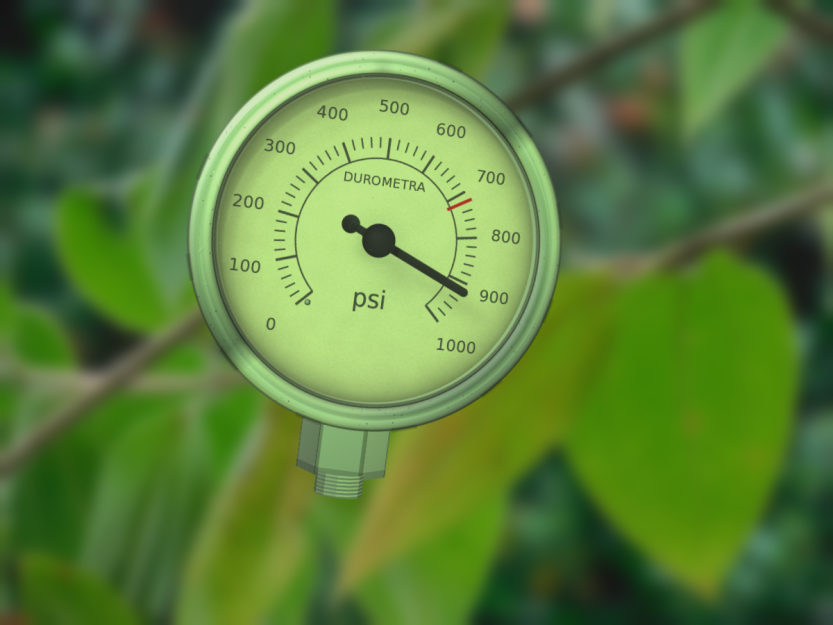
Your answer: {"value": 920, "unit": "psi"}
